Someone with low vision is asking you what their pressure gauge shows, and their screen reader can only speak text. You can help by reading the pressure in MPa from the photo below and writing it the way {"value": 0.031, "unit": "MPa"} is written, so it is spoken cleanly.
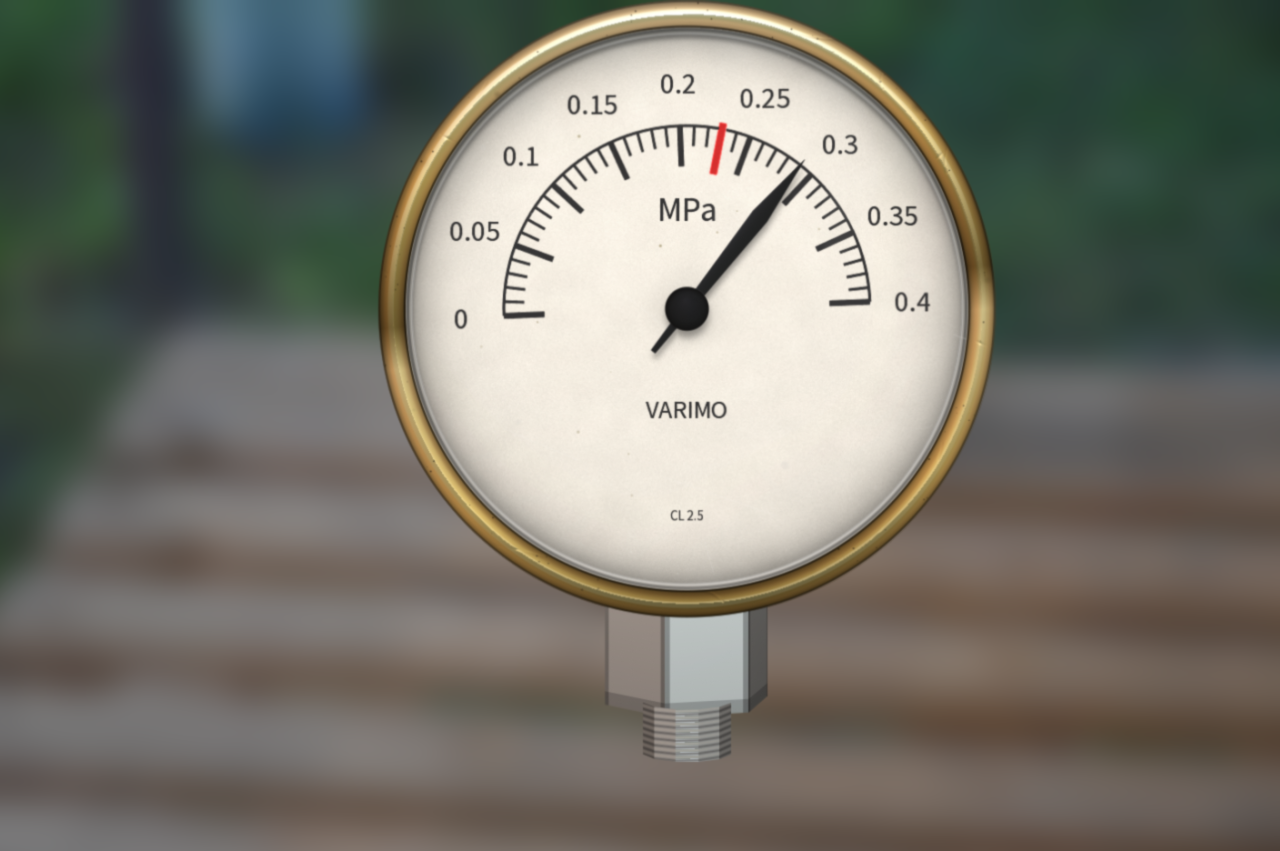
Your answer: {"value": 0.29, "unit": "MPa"}
